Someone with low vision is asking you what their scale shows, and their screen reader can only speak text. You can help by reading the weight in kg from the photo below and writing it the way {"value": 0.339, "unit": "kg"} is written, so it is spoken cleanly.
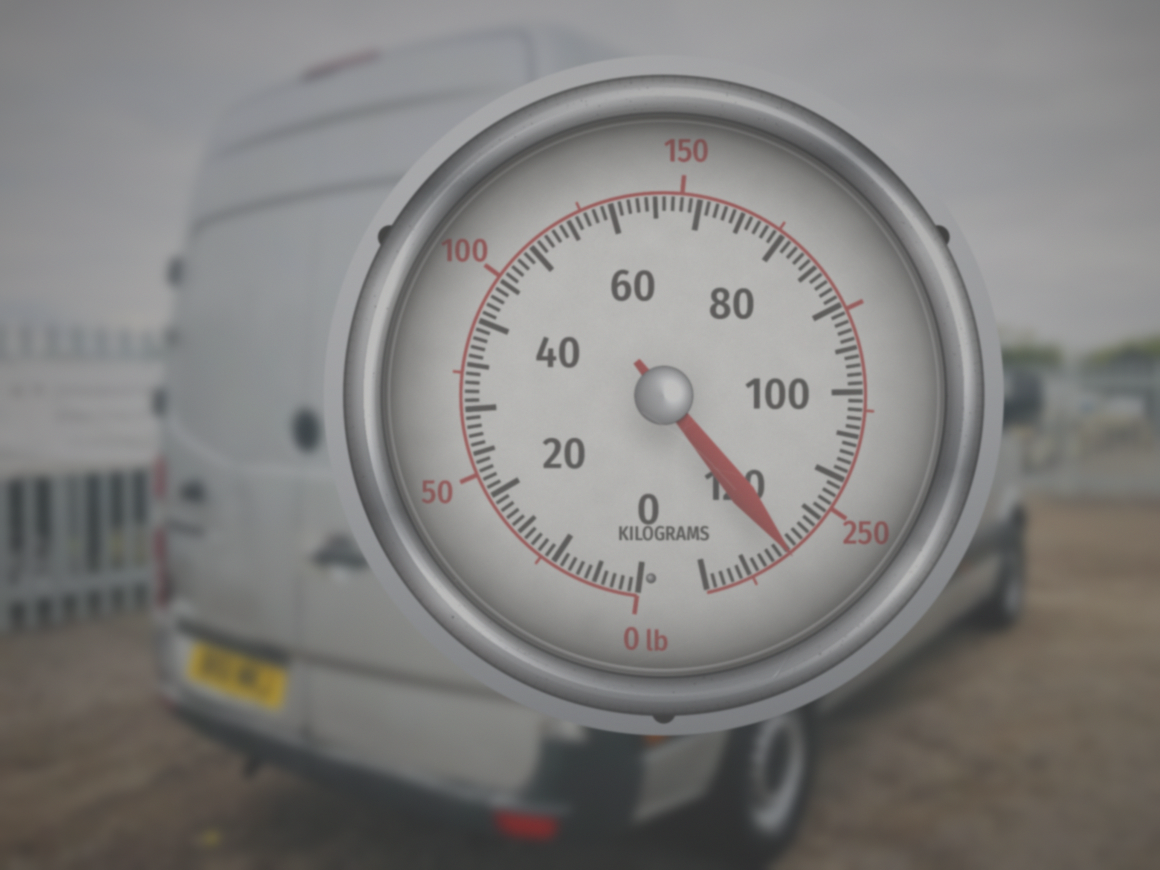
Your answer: {"value": 120, "unit": "kg"}
